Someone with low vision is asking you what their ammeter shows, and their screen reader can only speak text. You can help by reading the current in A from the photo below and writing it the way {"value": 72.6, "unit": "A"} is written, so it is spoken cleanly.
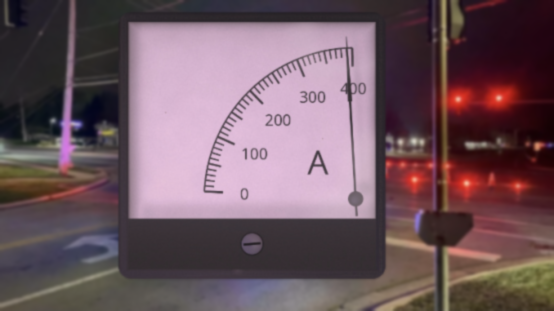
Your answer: {"value": 390, "unit": "A"}
